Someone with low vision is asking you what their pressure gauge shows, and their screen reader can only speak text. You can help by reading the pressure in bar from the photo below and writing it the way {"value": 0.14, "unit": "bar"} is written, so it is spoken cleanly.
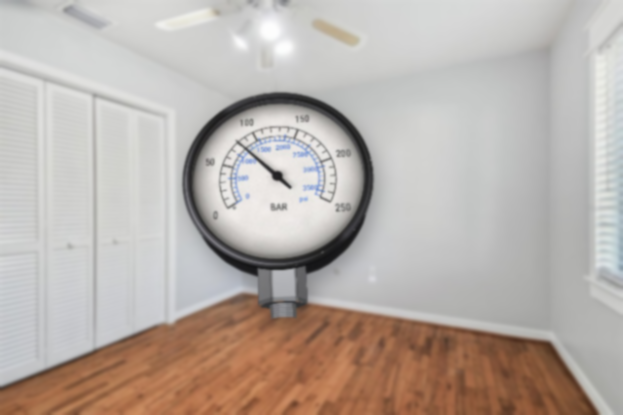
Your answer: {"value": 80, "unit": "bar"}
